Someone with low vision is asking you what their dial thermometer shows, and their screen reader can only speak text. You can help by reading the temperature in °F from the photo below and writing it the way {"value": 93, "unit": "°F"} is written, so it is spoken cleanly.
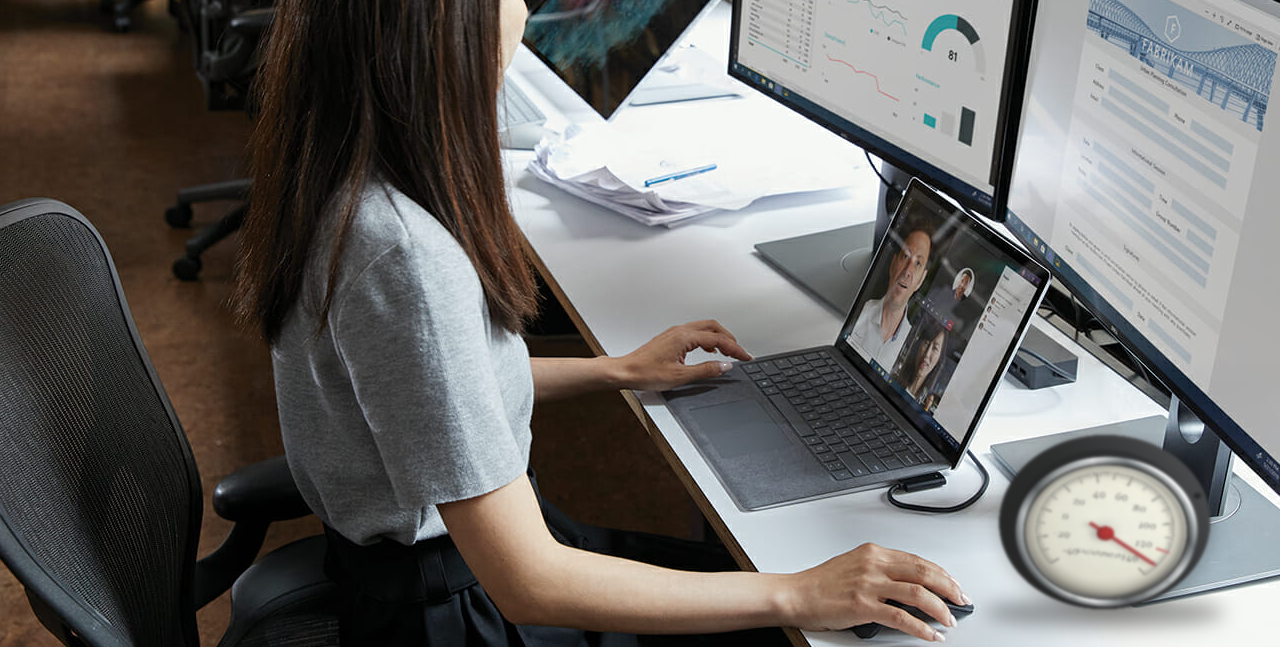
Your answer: {"value": 130, "unit": "°F"}
